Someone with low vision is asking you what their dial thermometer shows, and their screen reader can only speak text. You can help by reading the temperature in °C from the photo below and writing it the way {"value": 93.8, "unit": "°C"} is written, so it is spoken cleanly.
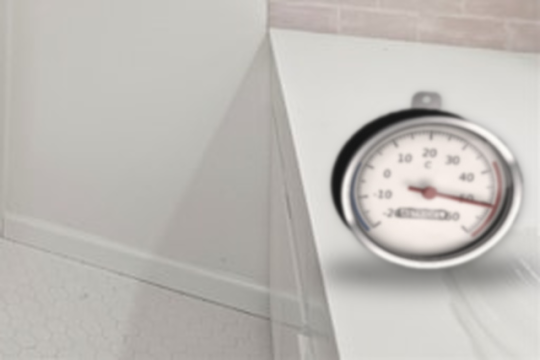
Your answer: {"value": 50, "unit": "°C"}
